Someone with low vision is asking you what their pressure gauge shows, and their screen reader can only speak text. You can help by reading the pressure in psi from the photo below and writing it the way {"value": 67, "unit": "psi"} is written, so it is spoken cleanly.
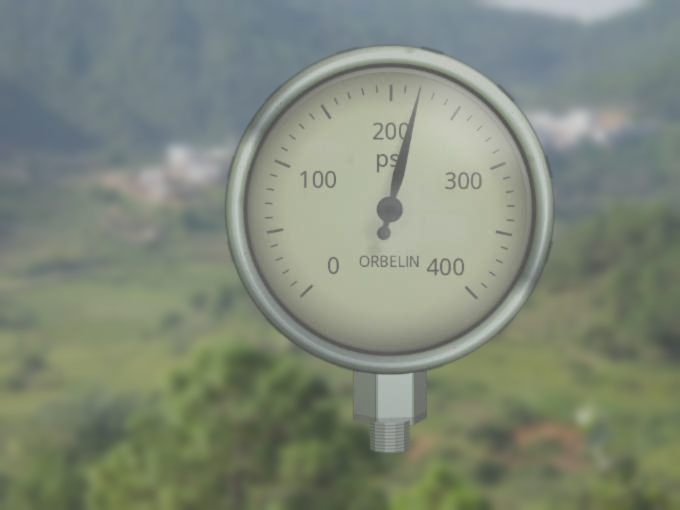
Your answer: {"value": 220, "unit": "psi"}
